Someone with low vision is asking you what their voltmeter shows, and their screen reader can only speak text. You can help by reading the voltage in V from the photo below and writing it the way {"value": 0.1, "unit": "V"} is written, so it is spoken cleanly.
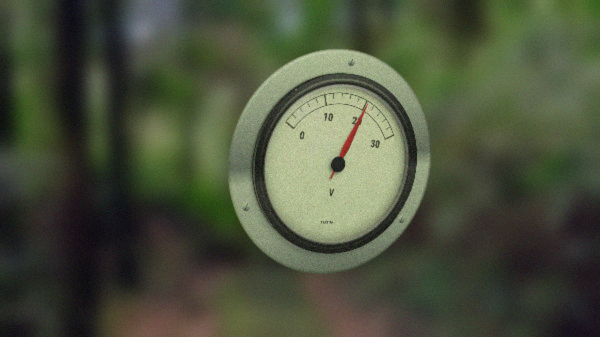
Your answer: {"value": 20, "unit": "V"}
